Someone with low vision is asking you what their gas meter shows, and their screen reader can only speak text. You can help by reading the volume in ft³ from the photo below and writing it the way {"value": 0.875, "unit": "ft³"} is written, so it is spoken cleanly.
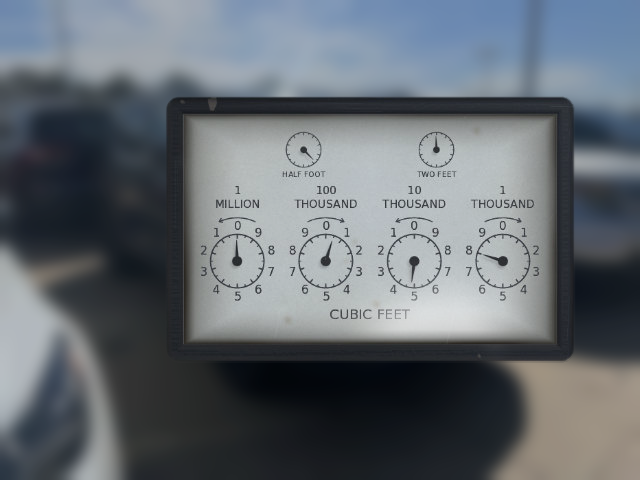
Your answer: {"value": 4800, "unit": "ft³"}
